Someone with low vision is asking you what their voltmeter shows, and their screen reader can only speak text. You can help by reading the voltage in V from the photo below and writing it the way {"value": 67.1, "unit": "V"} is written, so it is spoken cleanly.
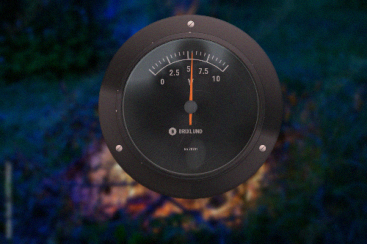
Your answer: {"value": 5.5, "unit": "V"}
